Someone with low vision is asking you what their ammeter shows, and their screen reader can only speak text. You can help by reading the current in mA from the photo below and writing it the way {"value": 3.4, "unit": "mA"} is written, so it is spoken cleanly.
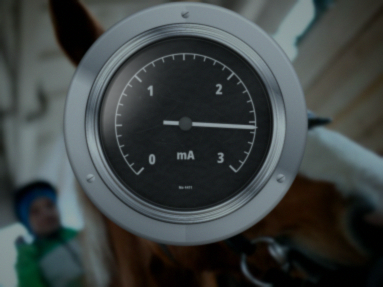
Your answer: {"value": 2.55, "unit": "mA"}
